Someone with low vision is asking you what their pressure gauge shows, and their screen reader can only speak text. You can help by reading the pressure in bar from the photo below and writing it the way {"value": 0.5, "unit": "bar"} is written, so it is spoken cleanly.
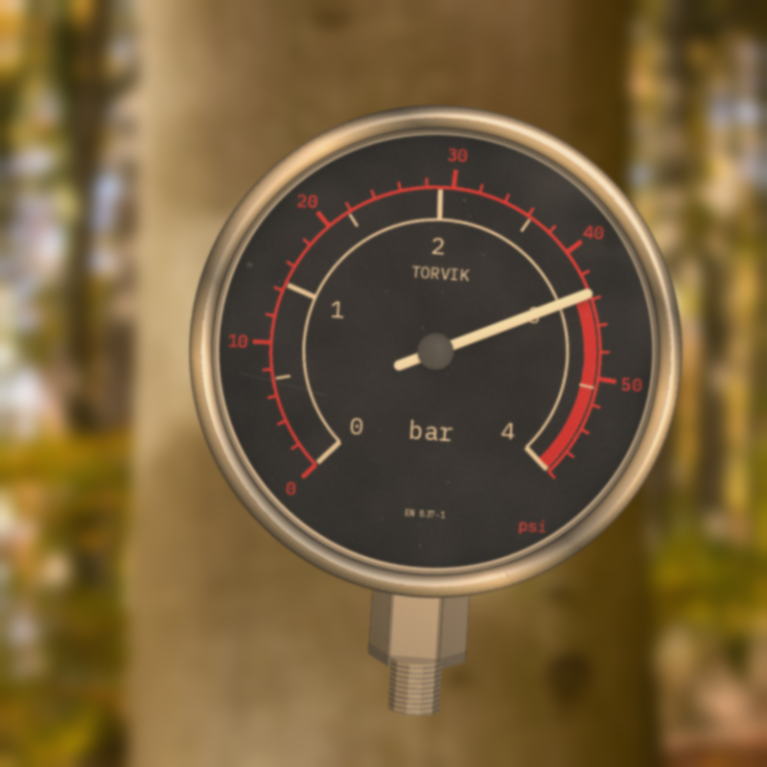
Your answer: {"value": 3, "unit": "bar"}
